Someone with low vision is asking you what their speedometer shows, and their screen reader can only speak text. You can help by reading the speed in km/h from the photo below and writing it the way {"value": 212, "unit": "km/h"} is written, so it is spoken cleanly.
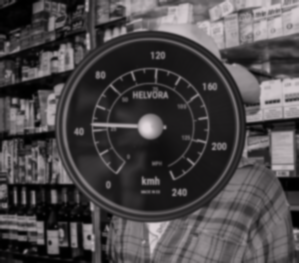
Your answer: {"value": 45, "unit": "km/h"}
